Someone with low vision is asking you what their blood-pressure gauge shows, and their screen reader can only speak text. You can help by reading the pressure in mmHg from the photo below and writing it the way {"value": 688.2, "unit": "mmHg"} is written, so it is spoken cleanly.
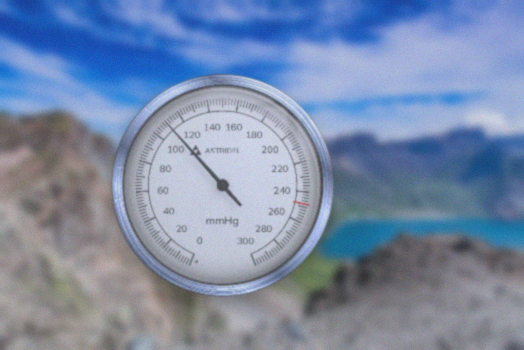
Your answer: {"value": 110, "unit": "mmHg"}
